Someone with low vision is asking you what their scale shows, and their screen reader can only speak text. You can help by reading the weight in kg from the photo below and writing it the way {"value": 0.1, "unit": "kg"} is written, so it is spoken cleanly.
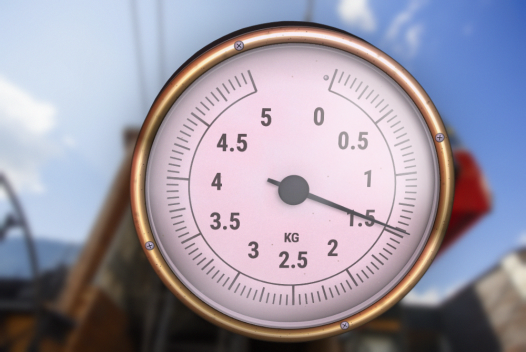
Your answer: {"value": 1.45, "unit": "kg"}
